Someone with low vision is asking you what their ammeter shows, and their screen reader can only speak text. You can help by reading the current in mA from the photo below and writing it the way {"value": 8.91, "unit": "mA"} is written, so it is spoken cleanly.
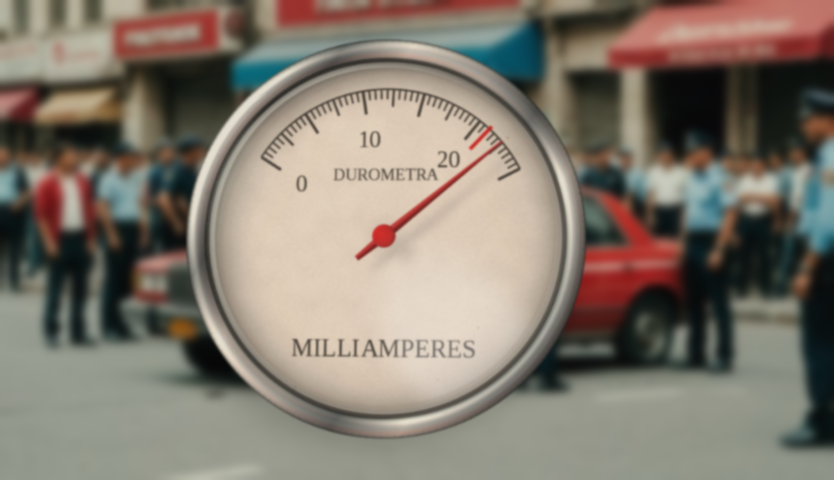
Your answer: {"value": 22.5, "unit": "mA"}
